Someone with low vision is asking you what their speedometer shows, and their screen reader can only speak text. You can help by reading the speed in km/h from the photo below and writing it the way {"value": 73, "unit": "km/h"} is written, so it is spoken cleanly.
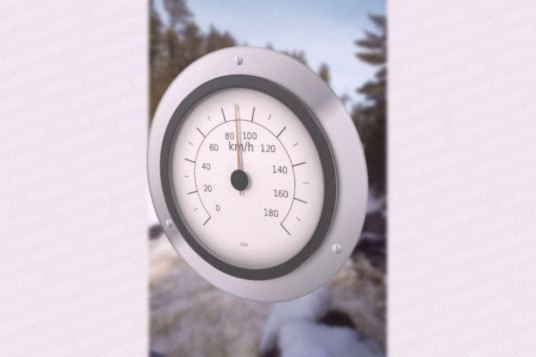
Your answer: {"value": 90, "unit": "km/h"}
